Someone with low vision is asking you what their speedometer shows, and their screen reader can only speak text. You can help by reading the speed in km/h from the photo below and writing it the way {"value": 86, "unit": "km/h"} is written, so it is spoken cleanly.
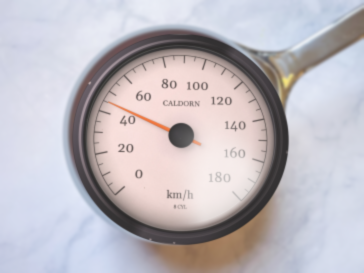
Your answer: {"value": 45, "unit": "km/h"}
